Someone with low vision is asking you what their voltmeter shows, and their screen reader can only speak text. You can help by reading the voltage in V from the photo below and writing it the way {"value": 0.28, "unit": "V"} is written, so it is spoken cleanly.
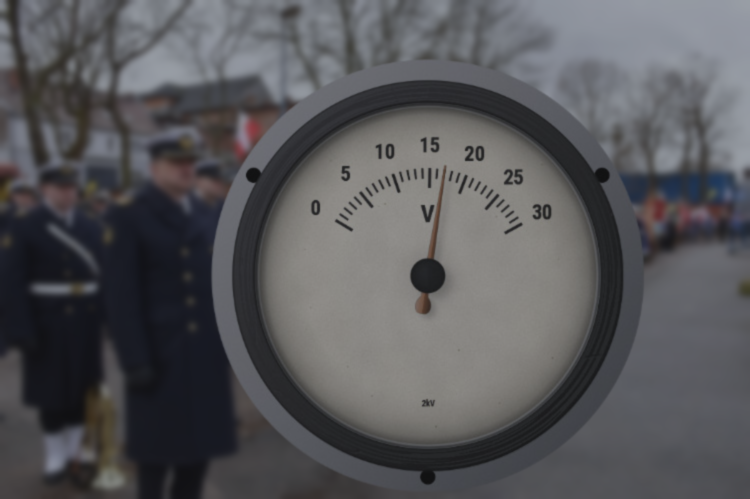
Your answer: {"value": 17, "unit": "V"}
